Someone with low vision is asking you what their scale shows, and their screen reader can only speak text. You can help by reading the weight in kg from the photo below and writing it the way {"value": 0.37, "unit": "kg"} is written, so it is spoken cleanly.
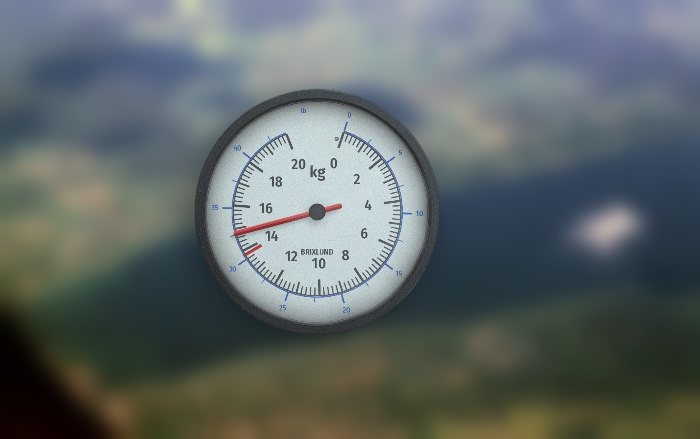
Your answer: {"value": 14.8, "unit": "kg"}
